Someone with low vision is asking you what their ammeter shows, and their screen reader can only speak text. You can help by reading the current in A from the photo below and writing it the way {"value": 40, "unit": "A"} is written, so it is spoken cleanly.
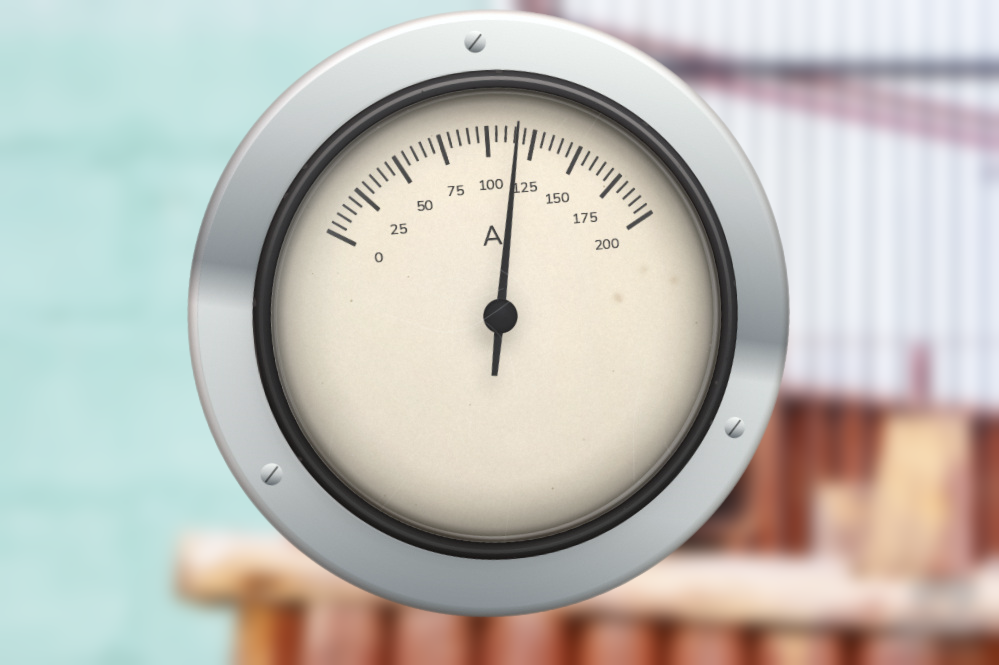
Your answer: {"value": 115, "unit": "A"}
